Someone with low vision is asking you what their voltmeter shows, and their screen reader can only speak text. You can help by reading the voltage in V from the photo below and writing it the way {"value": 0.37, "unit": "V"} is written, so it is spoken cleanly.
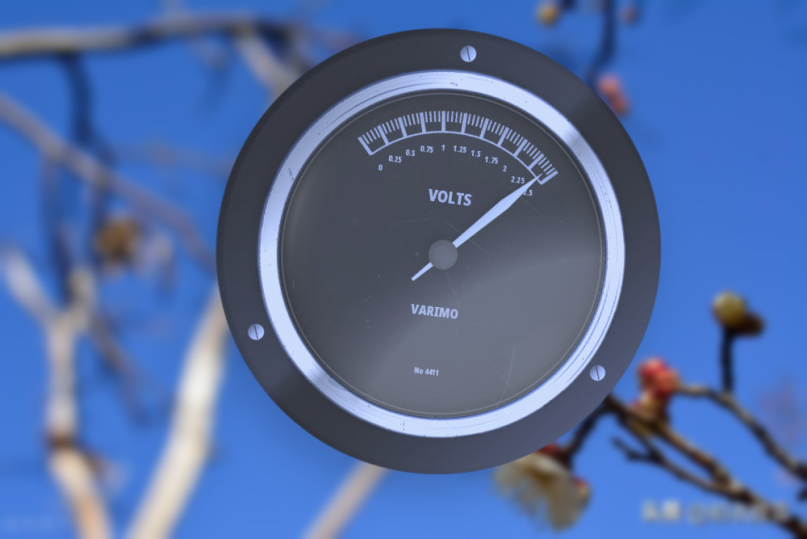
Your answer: {"value": 2.4, "unit": "V"}
